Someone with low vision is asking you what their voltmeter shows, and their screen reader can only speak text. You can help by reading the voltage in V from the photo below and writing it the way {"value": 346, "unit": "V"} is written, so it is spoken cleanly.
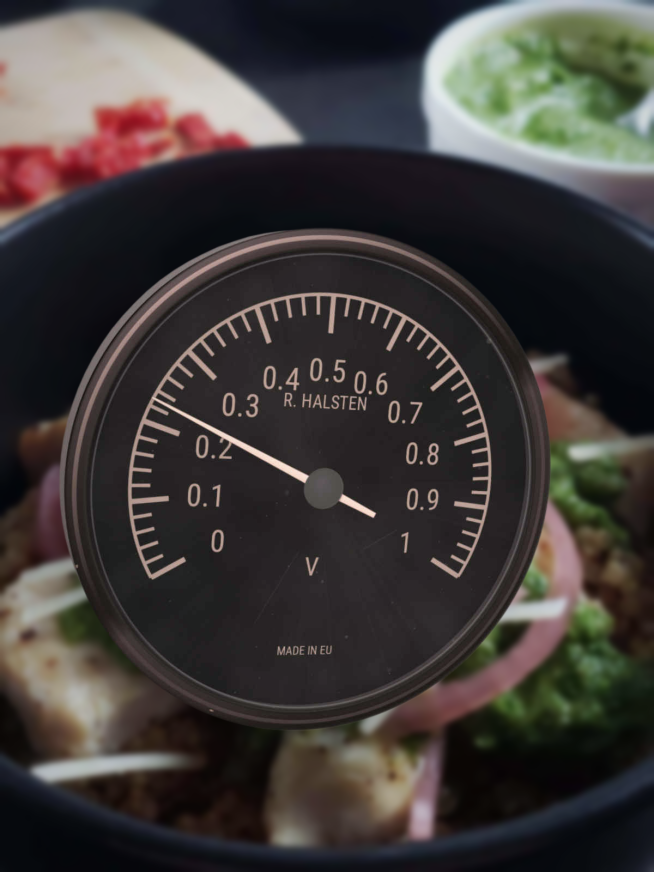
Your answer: {"value": 0.23, "unit": "V"}
